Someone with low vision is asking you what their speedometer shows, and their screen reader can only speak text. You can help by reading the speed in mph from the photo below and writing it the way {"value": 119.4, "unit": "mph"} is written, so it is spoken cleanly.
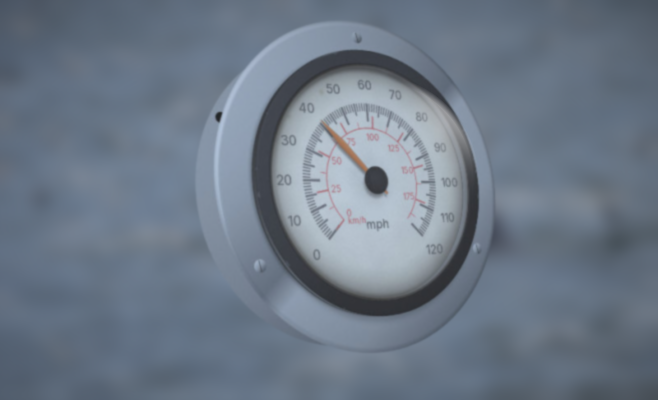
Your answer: {"value": 40, "unit": "mph"}
